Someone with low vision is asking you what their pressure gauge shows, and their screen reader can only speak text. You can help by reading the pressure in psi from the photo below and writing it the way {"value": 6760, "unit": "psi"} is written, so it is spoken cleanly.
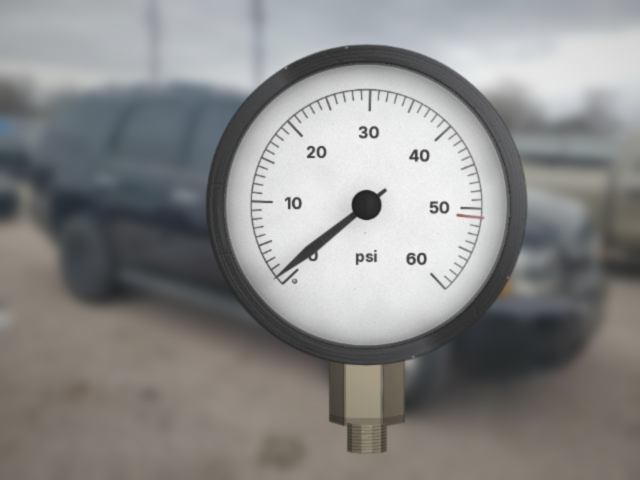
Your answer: {"value": 1, "unit": "psi"}
